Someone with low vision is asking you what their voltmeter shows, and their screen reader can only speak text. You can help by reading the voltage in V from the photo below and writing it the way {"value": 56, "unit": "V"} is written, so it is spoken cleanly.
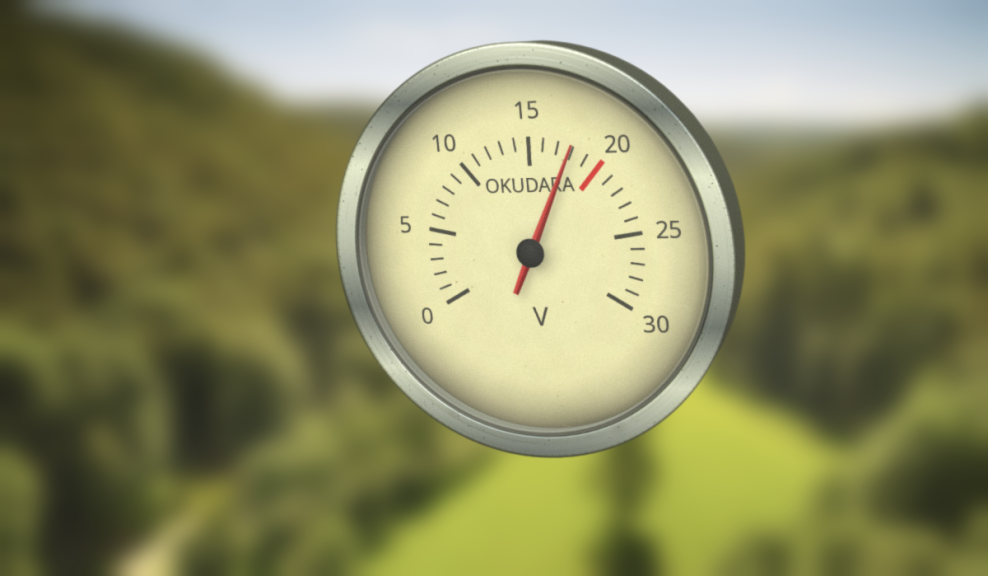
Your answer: {"value": 18, "unit": "V"}
